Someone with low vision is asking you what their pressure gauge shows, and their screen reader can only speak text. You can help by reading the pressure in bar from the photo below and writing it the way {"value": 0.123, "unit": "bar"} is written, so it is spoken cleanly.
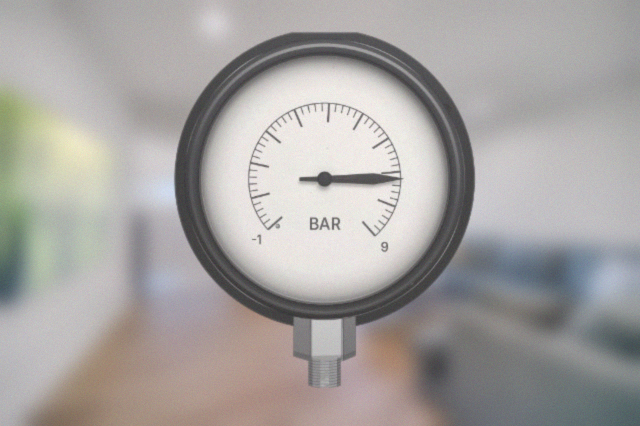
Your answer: {"value": 7.2, "unit": "bar"}
